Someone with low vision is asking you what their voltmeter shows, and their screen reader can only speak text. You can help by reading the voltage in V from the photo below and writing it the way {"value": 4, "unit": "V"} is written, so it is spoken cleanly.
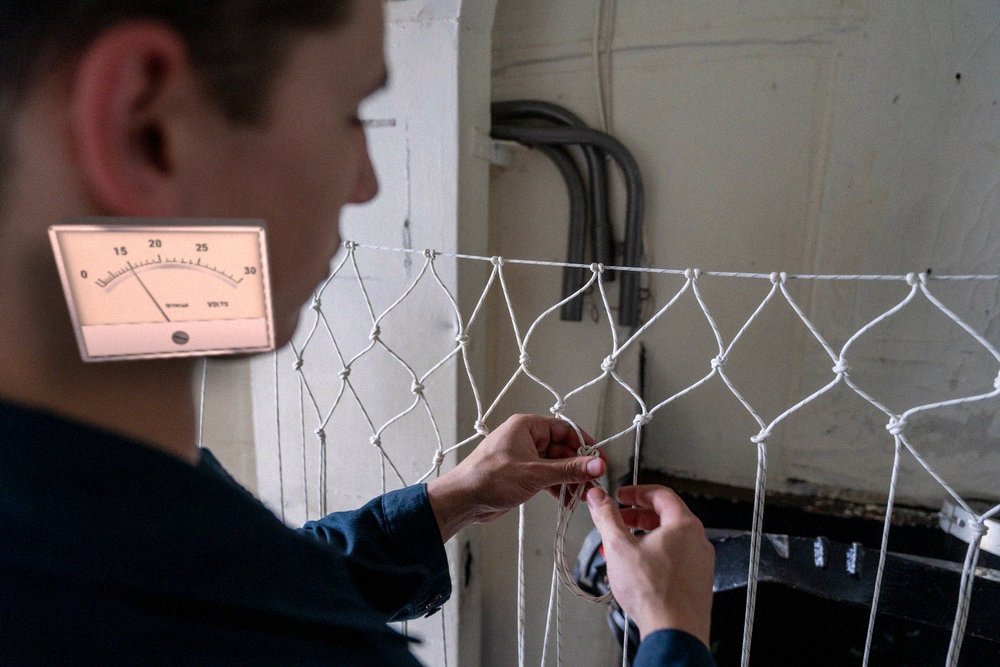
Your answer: {"value": 15, "unit": "V"}
